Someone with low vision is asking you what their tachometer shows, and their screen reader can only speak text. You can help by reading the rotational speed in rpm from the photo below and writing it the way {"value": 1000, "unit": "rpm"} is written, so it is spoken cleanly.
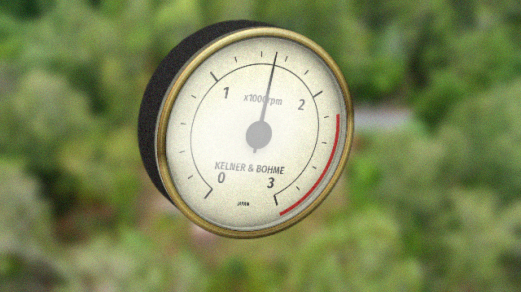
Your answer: {"value": 1500, "unit": "rpm"}
